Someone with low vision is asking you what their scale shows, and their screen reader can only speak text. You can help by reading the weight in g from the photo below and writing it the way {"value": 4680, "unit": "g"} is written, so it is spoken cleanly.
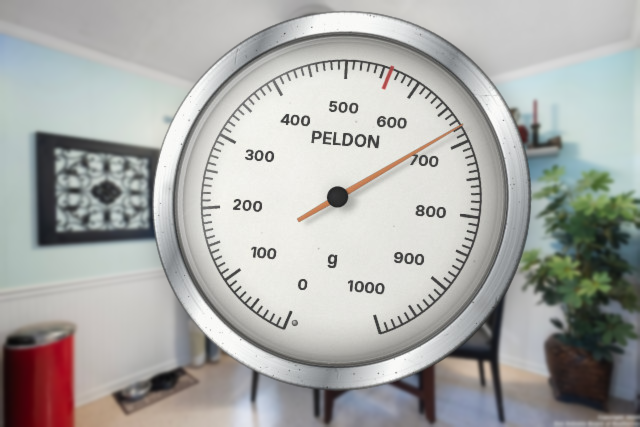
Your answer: {"value": 680, "unit": "g"}
